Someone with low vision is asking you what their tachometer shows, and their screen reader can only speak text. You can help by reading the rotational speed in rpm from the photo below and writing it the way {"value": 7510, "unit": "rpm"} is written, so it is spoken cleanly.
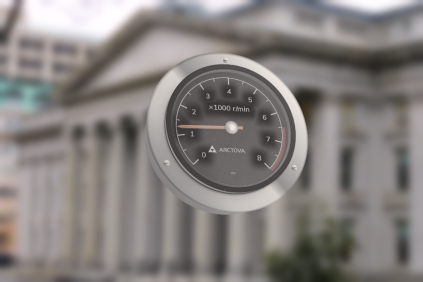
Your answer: {"value": 1250, "unit": "rpm"}
